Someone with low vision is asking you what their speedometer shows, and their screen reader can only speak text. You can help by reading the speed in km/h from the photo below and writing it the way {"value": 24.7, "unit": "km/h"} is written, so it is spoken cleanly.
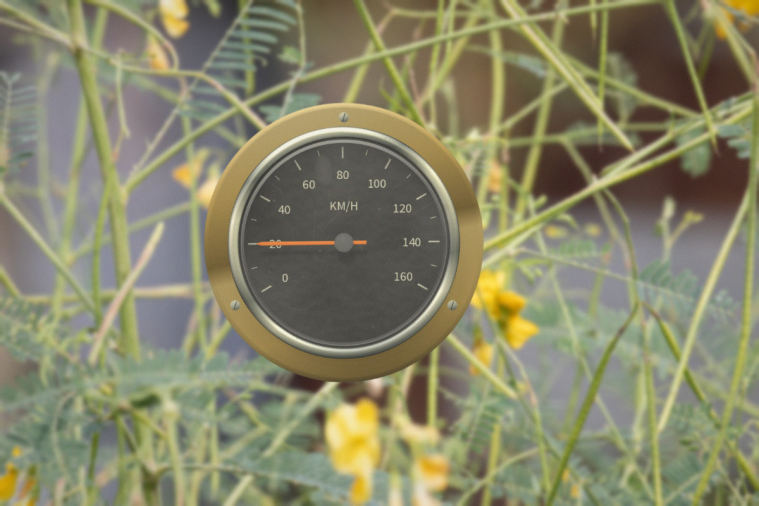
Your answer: {"value": 20, "unit": "km/h"}
